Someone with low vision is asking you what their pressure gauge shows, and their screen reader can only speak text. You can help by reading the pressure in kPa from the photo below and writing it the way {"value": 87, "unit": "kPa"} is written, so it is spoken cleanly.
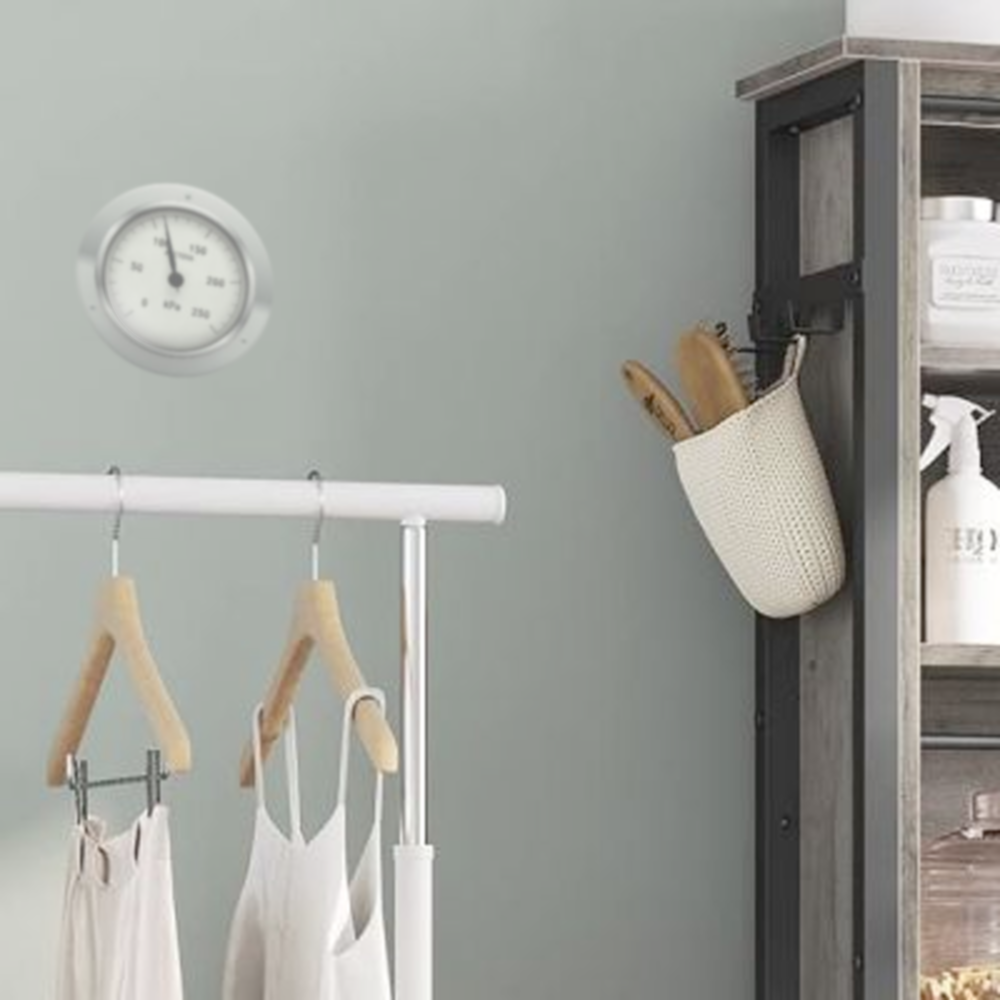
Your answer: {"value": 110, "unit": "kPa"}
